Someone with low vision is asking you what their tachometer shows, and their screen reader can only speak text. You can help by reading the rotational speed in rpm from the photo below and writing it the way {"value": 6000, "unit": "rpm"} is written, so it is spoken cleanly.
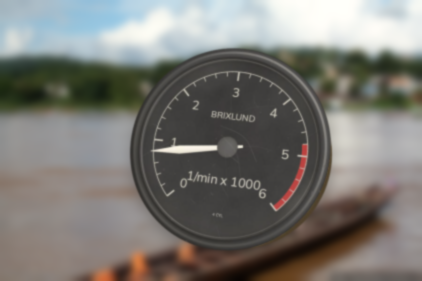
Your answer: {"value": 800, "unit": "rpm"}
